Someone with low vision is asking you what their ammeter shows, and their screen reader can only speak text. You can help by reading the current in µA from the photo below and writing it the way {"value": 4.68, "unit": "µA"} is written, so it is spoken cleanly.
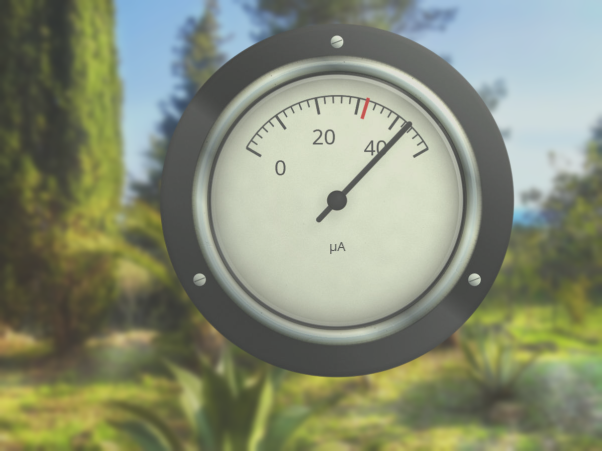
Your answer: {"value": 43, "unit": "µA"}
